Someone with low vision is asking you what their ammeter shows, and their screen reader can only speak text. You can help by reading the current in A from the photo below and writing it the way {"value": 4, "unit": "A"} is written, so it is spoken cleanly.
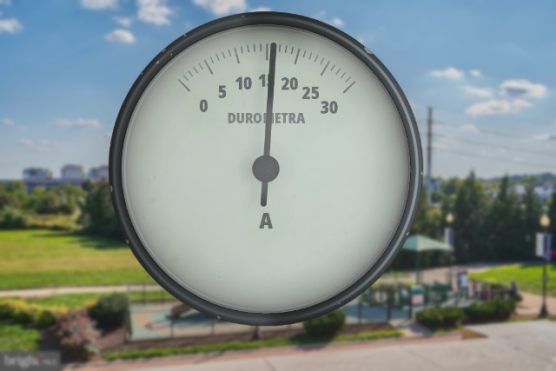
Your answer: {"value": 16, "unit": "A"}
